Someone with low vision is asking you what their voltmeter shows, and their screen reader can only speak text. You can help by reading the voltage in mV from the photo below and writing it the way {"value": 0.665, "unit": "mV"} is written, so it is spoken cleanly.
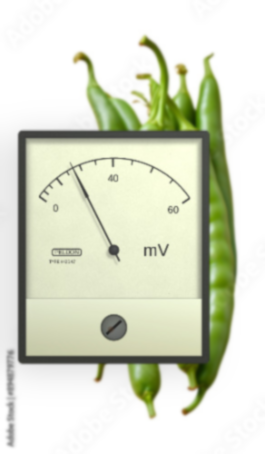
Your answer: {"value": 27.5, "unit": "mV"}
